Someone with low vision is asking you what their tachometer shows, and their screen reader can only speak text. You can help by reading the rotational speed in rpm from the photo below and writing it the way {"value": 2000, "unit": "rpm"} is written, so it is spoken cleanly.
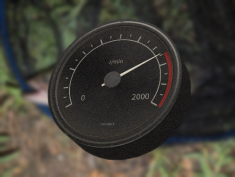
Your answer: {"value": 1500, "unit": "rpm"}
